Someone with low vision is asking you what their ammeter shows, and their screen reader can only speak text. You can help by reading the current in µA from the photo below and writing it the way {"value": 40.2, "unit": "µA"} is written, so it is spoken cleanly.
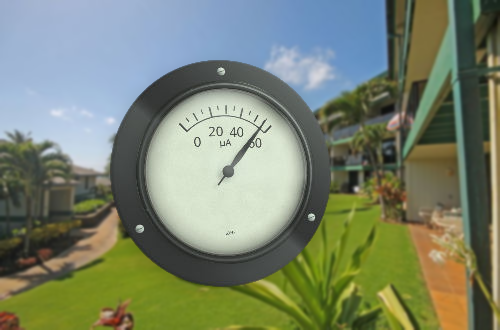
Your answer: {"value": 55, "unit": "µA"}
